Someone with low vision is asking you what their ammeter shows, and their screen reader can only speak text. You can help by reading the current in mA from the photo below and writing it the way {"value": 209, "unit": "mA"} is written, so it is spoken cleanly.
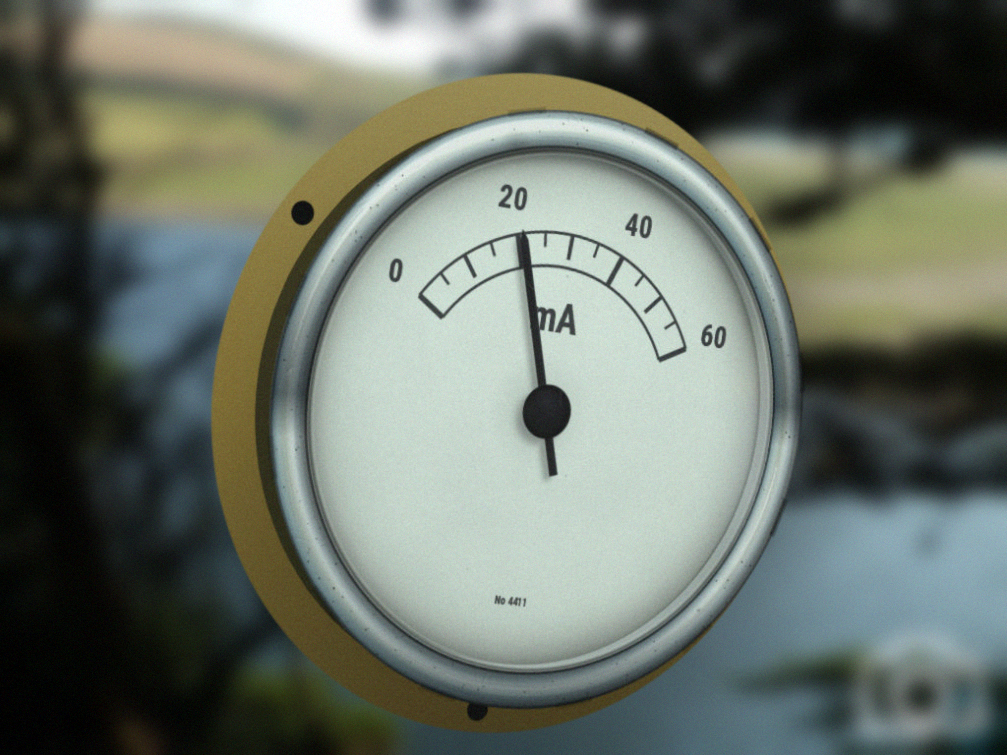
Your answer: {"value": 20, "unit": "mA"}
